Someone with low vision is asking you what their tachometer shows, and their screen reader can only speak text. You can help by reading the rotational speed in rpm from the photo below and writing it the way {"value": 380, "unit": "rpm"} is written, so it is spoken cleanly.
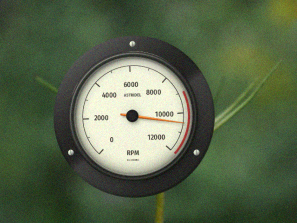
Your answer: {"value": 10500, "unit": "rpm"}
